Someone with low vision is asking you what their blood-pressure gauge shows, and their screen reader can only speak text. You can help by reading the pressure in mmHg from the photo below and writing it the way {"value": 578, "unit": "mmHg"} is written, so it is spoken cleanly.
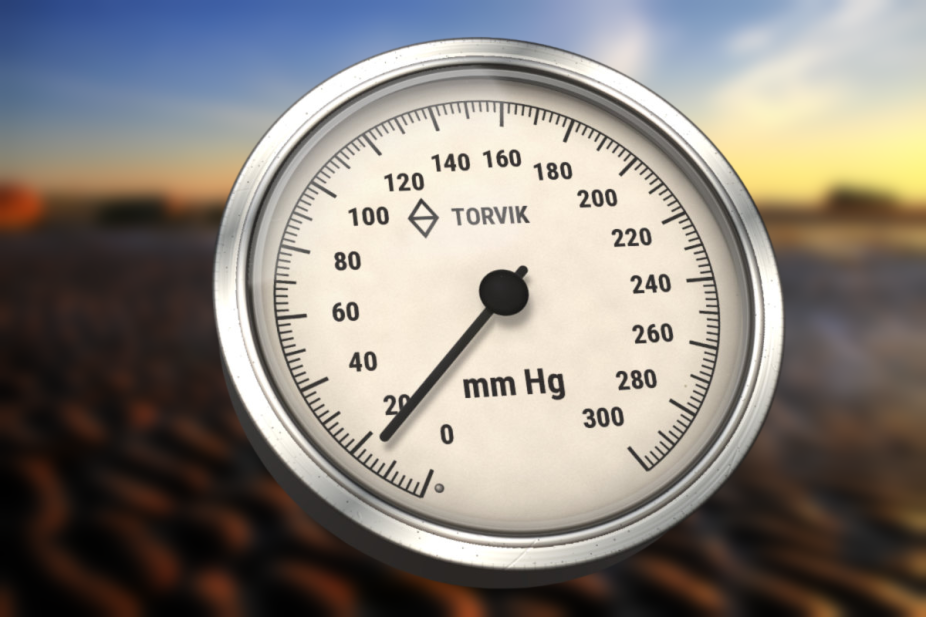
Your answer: {"value": 16, "unit": "mmHg"}
